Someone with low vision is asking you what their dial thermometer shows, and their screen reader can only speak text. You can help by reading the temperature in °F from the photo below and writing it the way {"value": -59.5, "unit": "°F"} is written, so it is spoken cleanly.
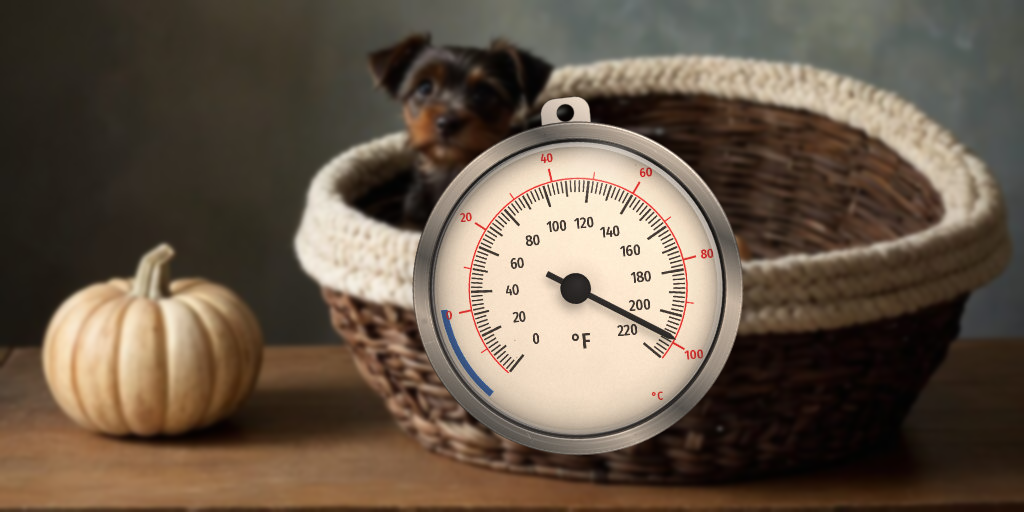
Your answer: {"value": 210, "unit": "°F"}
